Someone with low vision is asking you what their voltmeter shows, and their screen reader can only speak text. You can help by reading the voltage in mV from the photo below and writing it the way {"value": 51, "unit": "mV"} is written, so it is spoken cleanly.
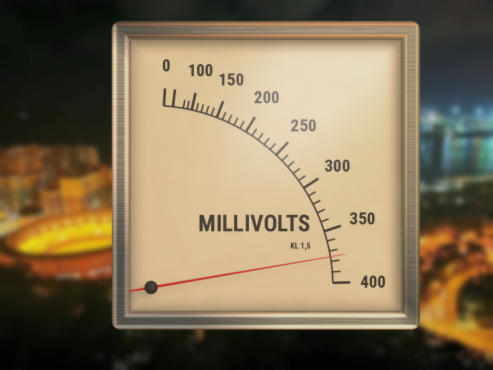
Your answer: {"value": 375, "unit": "mV"}
